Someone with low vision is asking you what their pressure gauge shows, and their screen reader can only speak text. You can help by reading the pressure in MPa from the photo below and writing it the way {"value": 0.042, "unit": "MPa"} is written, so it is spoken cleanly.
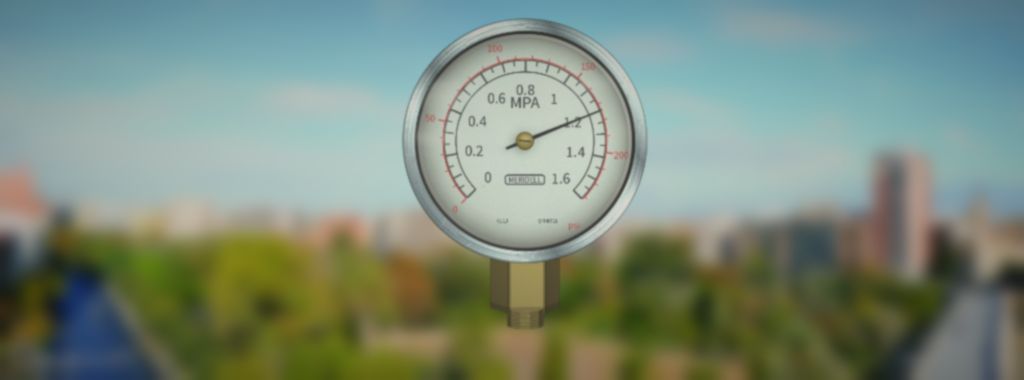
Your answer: {"value": 1.2, "unit": "MPa"}
